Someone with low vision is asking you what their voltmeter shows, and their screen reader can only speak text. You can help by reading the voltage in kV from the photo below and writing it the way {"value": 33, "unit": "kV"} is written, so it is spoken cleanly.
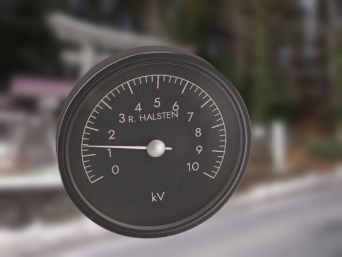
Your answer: {"value": 1.4, "unit": "kV"}
